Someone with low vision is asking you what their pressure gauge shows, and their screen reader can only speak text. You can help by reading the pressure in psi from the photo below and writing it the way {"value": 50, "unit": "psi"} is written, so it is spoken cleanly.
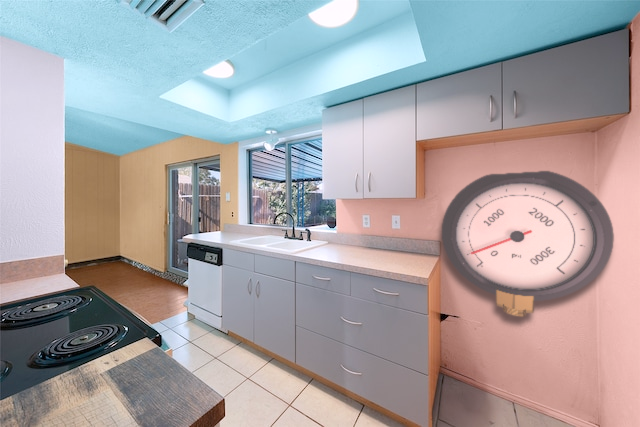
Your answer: {"value": 200, "unit": "psi"}
